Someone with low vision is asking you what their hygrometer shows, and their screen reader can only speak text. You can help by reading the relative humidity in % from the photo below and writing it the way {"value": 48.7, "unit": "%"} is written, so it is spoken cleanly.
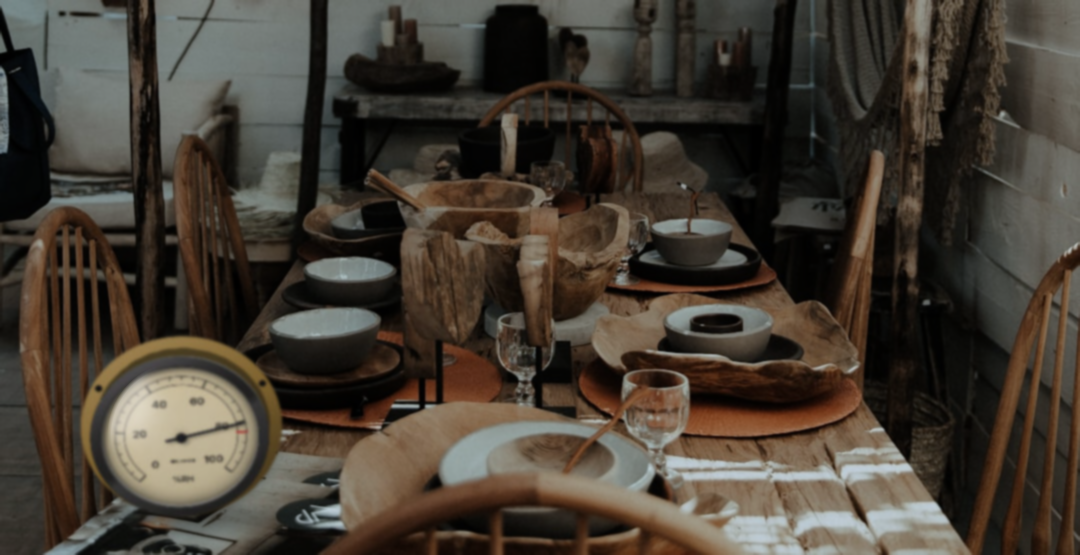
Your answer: {"value": 80, "unit": "%"}
